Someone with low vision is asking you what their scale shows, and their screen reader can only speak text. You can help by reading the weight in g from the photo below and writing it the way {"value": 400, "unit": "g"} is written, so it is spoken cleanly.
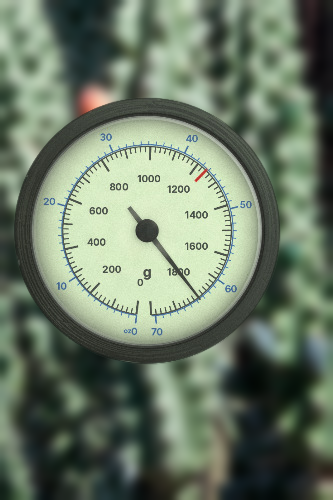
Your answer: {"value": 1800, "unit": "g"}
